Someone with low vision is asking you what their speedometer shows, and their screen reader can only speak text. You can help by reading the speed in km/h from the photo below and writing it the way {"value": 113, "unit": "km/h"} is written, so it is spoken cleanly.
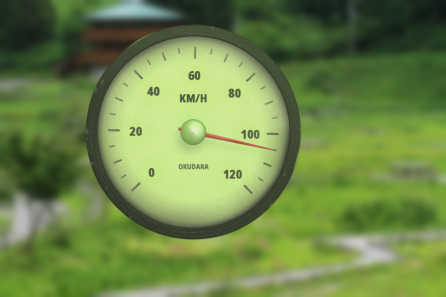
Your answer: {"value": 105, "unit": "km/h"}
